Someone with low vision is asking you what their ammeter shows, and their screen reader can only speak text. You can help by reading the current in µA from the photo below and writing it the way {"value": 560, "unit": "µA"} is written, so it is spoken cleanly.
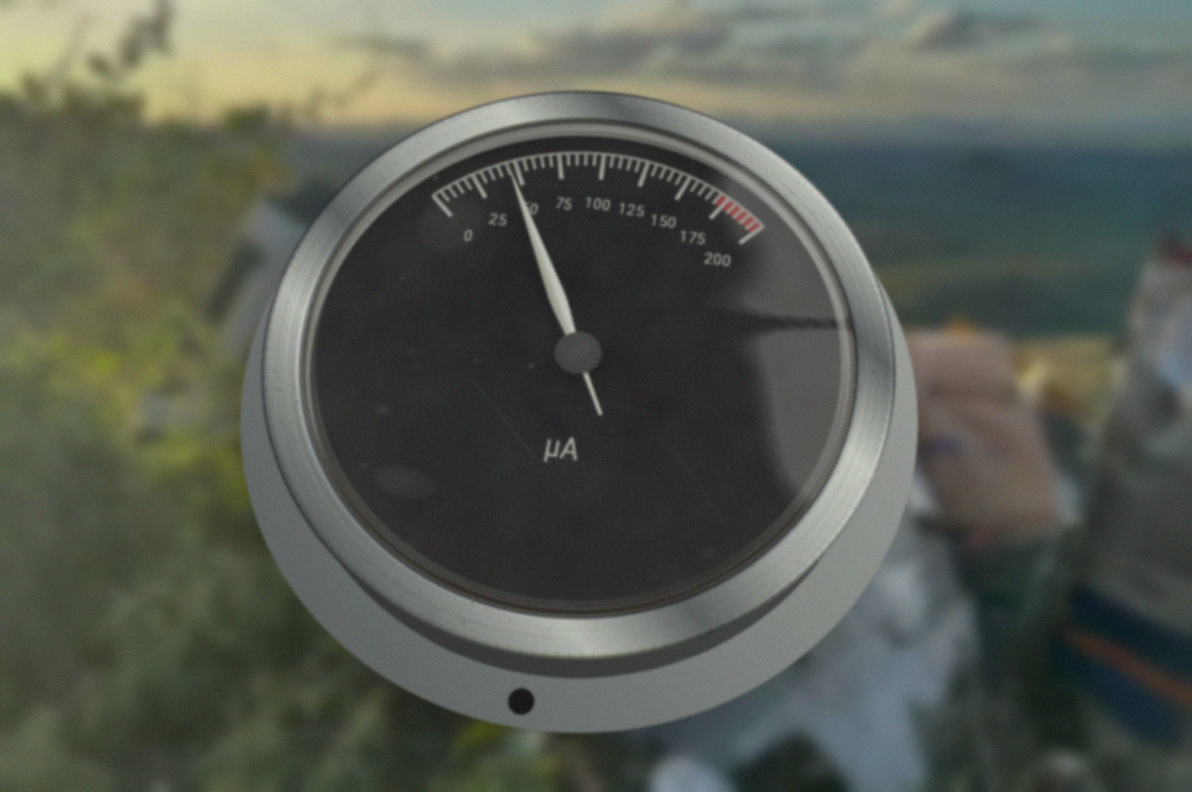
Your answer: {"value": 45, "unit": "µA"}
